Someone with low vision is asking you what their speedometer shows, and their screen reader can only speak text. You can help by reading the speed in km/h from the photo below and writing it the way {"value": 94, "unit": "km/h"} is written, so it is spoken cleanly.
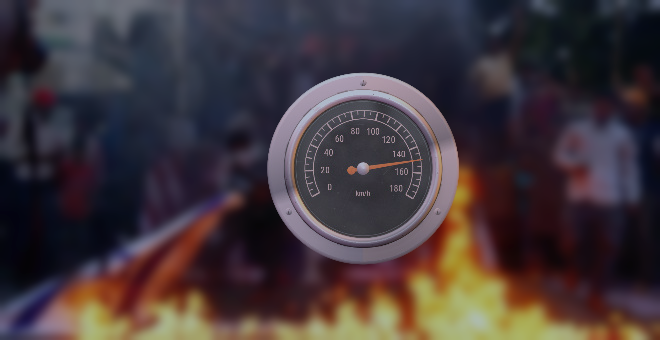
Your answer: {"value": 150, "unit": "km/h"}
